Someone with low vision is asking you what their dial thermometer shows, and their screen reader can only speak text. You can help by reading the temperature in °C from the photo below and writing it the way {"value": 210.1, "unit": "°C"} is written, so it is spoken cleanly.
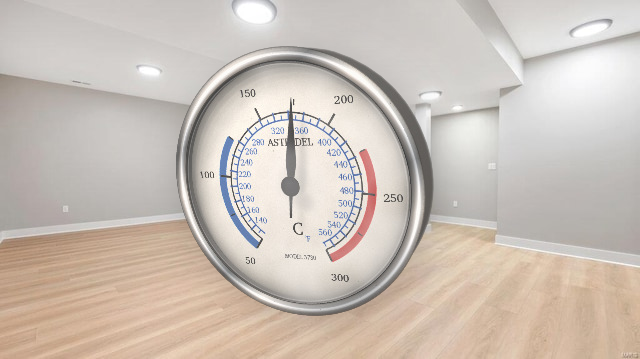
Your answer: {"value": 175, "unit": "°C"}
